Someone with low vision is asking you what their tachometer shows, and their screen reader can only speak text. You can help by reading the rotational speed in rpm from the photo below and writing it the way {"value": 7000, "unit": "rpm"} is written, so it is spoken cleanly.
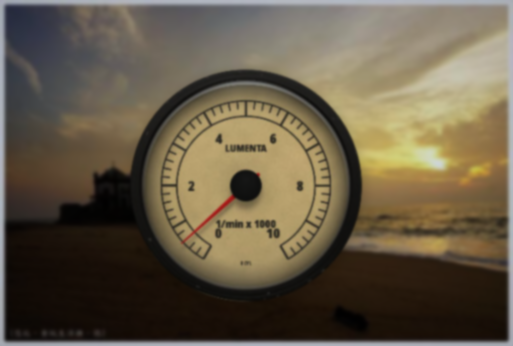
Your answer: {"value": 600, "unit": "rpm"}
